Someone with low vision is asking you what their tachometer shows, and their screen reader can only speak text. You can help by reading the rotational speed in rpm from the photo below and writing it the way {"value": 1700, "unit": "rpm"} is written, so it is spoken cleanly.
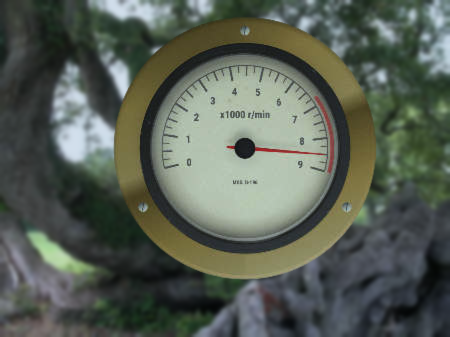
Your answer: {"value": 8500, "unit": "rpm"}
